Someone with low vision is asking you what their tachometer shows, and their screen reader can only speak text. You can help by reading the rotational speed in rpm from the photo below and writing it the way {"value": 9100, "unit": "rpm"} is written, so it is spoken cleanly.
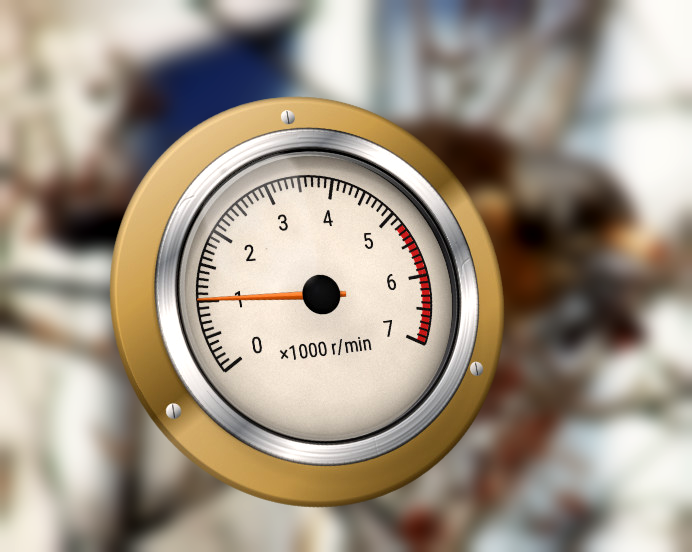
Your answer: {"value": 1000, "unit": "rpm"}
